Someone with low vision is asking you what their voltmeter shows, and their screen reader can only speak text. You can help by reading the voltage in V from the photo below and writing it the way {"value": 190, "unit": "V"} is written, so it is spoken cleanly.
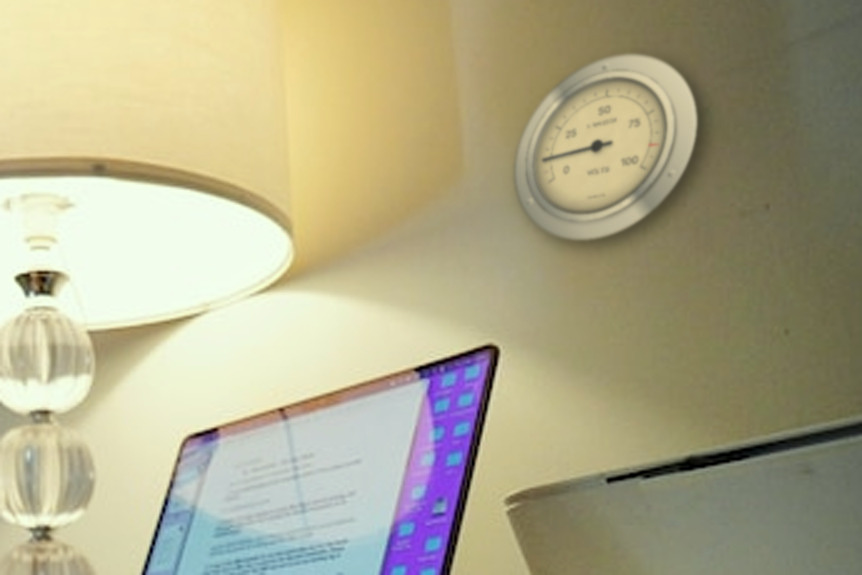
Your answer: {"value": 10, "unit": "V"}
